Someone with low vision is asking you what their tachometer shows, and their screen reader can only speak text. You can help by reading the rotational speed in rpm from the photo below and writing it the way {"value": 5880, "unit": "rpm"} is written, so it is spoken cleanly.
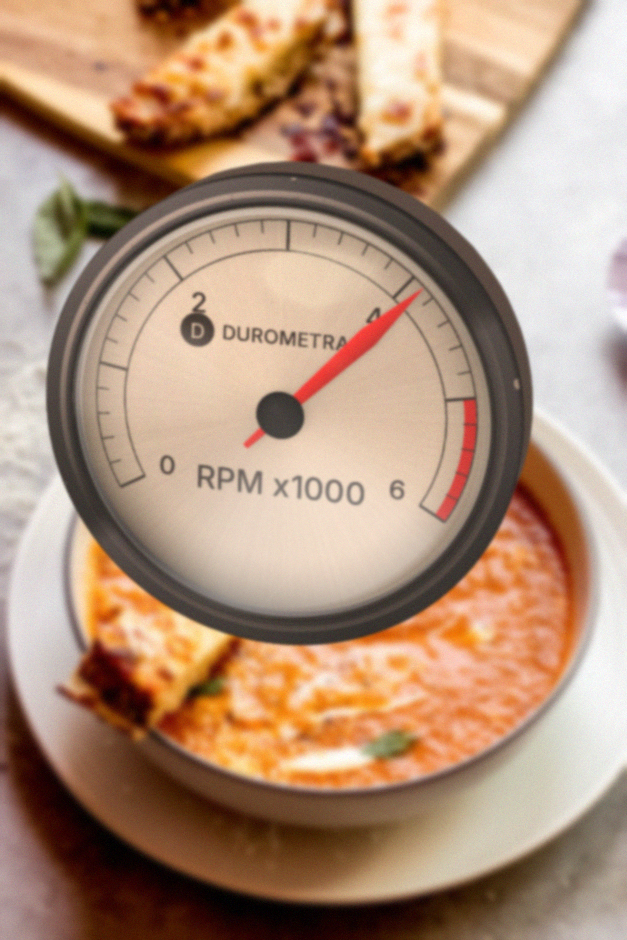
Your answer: {"value": 4100, "unit": "rpm"}
